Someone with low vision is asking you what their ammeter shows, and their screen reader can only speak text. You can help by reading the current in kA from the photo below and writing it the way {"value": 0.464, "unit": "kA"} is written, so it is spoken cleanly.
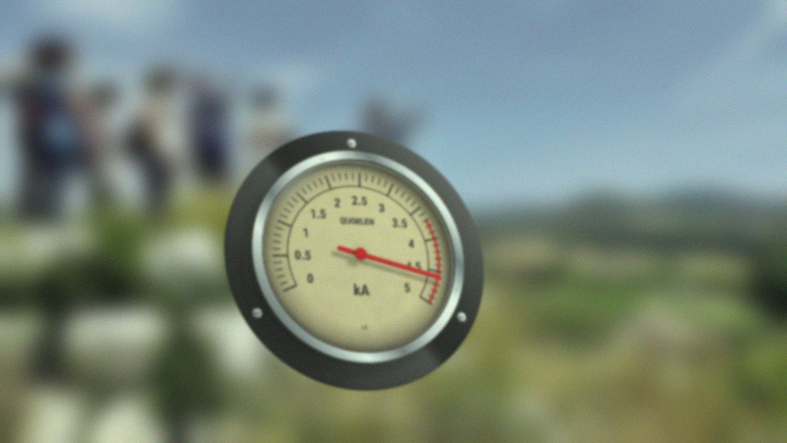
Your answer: {"value": 4.6, "unit": "kA"}
